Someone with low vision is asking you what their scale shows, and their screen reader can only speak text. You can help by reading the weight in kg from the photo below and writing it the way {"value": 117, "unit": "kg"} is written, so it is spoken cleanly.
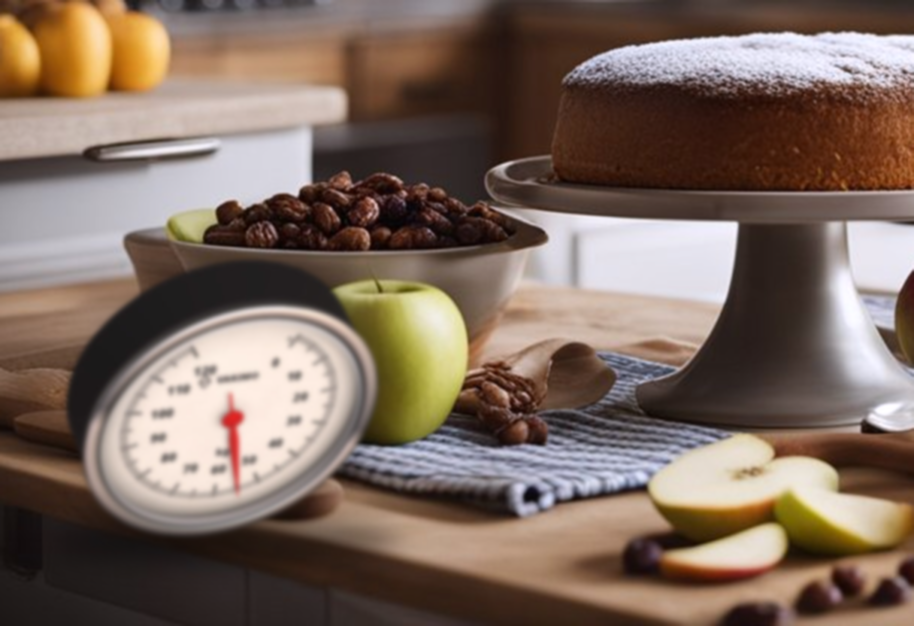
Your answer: {"value": 55, "unit": "kg"}
